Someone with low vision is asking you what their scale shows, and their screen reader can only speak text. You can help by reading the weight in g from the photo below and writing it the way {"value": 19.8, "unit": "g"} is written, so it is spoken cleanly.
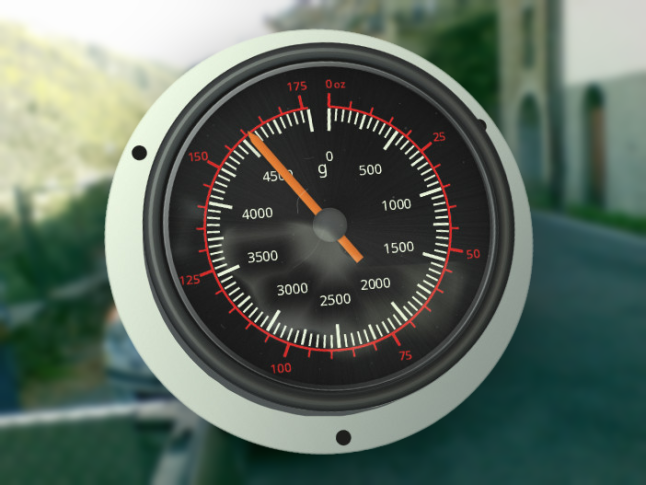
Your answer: {"value": 4550, "unit": "g"}
